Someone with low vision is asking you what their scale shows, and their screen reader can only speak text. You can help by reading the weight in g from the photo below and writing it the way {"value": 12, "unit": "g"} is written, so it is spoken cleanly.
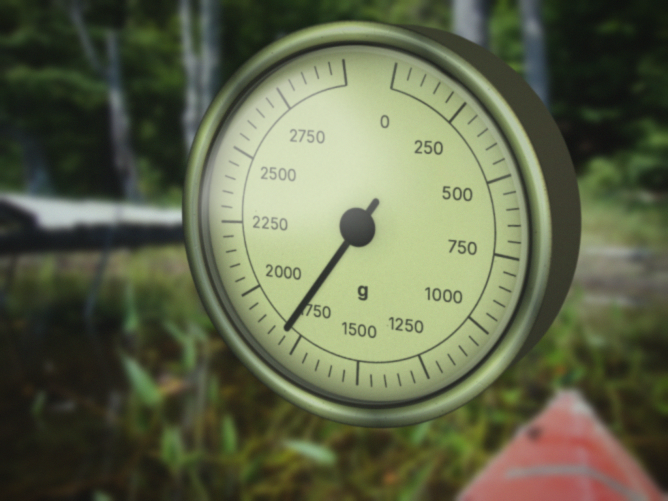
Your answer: {"value": 1800, "unit": "g"}
